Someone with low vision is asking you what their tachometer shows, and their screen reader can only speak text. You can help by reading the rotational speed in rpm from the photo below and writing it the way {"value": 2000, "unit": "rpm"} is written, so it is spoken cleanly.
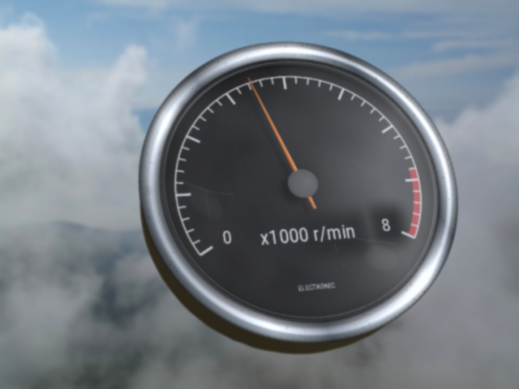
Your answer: {"value": 3400, "unit": "rpm"}
